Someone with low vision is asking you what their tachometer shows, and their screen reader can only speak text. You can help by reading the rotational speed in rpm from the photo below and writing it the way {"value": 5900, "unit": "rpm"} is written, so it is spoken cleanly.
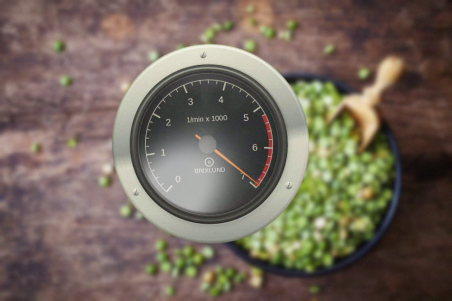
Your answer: {"value": 6900, "unit": "rpm"}
